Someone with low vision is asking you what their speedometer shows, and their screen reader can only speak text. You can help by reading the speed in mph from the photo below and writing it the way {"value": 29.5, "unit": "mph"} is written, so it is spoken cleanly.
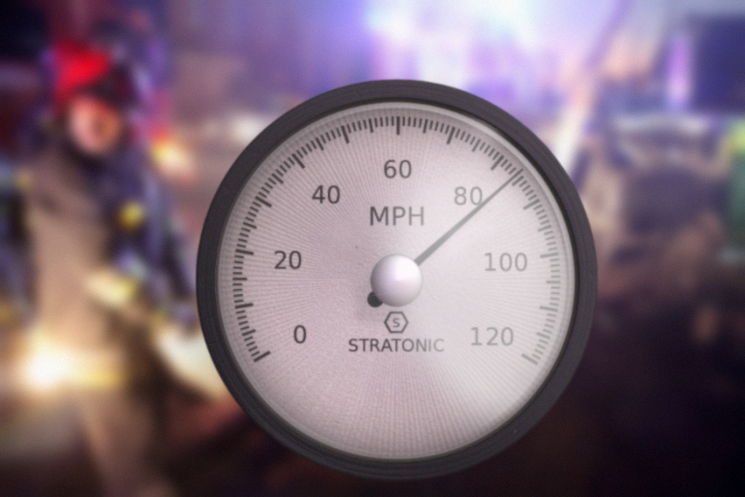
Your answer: {"value": 84, "unit": "mph"}
